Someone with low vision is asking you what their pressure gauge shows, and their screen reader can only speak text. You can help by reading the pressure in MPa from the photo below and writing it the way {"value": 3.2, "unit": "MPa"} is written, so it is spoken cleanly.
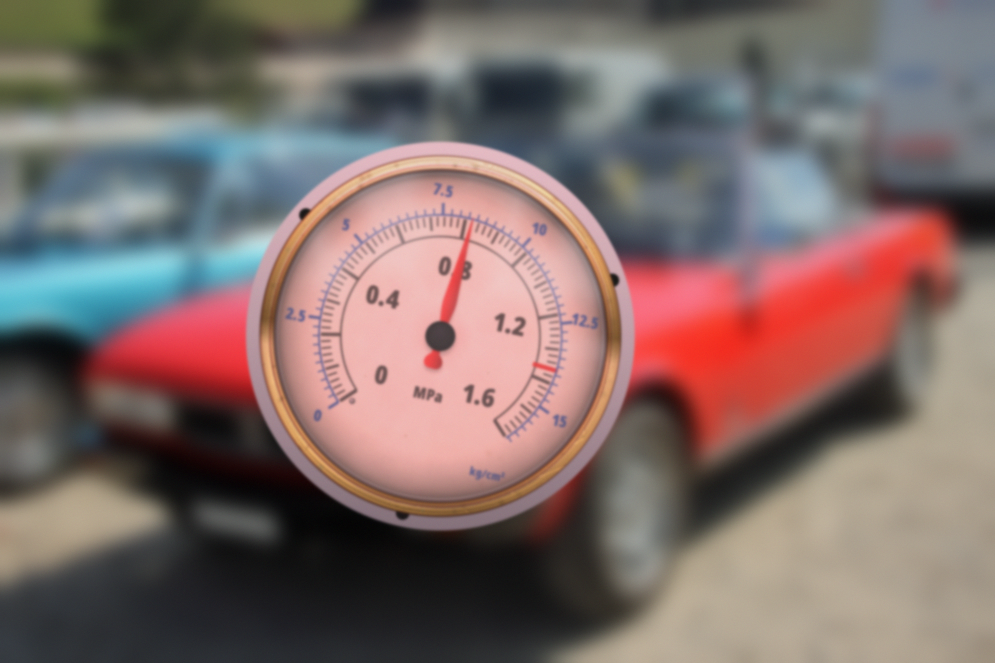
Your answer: {"value": 0.82, "unit": "MPa"}
